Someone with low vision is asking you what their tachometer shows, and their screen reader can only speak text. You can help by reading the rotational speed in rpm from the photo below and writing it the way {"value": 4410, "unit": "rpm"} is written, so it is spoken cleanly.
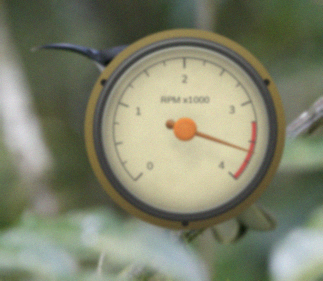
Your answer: {"value": 3625, "unit": "rpm"}
